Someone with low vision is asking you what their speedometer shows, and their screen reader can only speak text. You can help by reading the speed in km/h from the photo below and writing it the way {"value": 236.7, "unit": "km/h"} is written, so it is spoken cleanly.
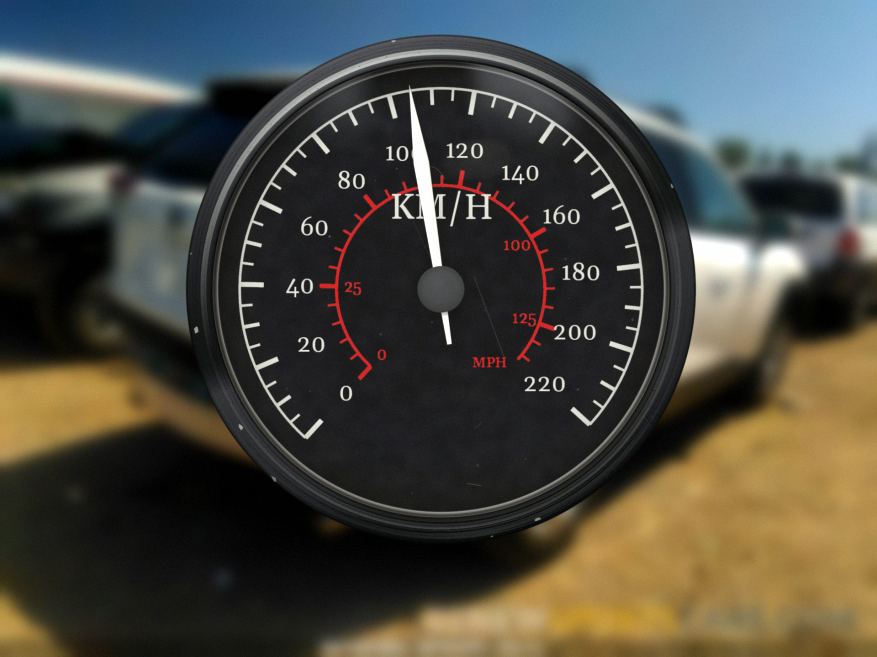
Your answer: {"value": 105, "unit": "km/h"}
